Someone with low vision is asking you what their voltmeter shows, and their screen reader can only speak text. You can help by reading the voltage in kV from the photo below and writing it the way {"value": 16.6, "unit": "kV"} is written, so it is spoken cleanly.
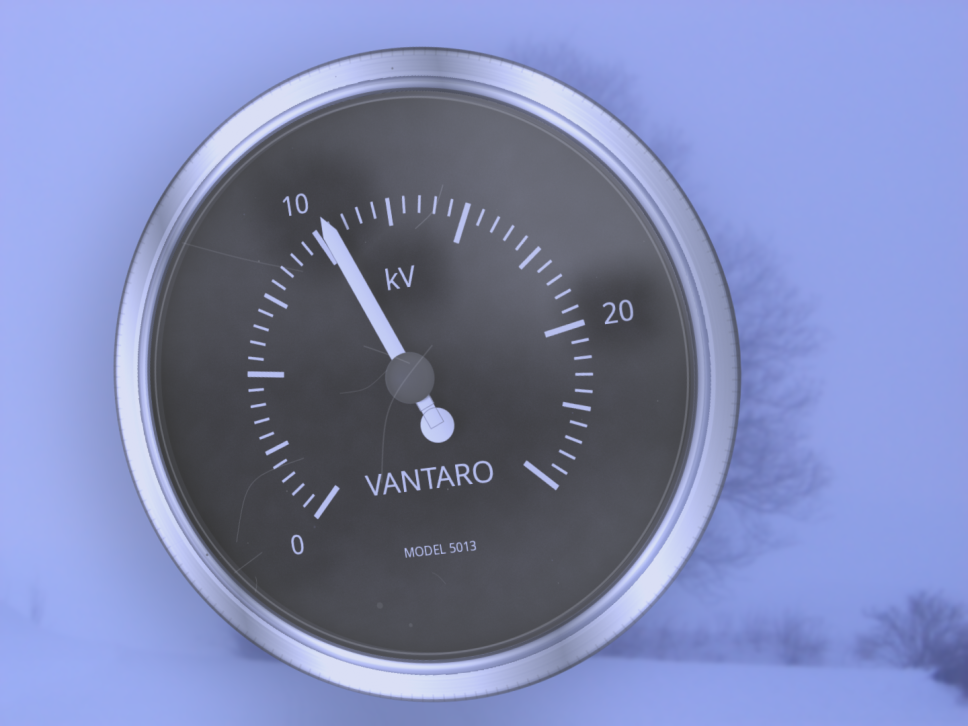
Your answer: {"value": 10.5, "unit": "kV"}
